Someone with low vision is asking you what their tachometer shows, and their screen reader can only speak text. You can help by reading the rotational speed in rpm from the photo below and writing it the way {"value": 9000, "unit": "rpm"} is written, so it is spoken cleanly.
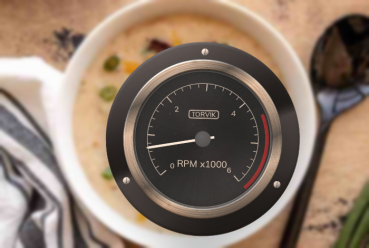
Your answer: {"value": 700, "unit": "rpm"}
